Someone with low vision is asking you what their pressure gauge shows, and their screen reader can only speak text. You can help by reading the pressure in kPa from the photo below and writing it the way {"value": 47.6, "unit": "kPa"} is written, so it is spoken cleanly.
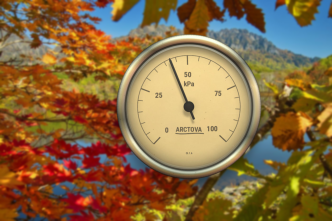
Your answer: {"value": 42.5, "unit": "kPa"}
